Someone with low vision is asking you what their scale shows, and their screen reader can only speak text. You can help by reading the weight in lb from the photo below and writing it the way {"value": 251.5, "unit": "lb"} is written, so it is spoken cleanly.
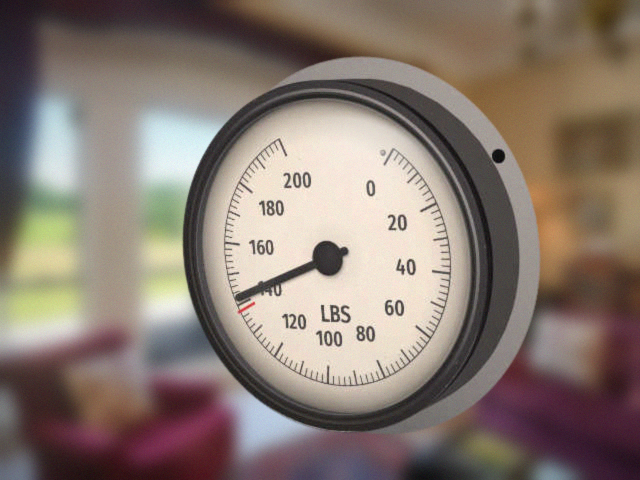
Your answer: {"value": 142, "unit": "lb"}
